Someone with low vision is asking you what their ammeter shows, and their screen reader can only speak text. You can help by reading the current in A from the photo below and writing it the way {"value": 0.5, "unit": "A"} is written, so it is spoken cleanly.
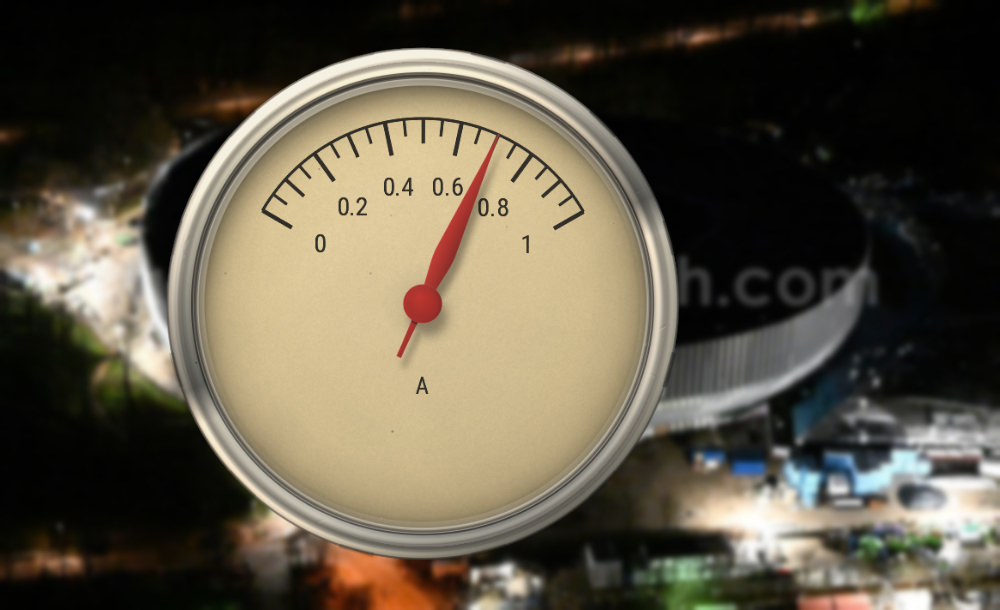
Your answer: {"value": 0.7, "unit": "A"}
